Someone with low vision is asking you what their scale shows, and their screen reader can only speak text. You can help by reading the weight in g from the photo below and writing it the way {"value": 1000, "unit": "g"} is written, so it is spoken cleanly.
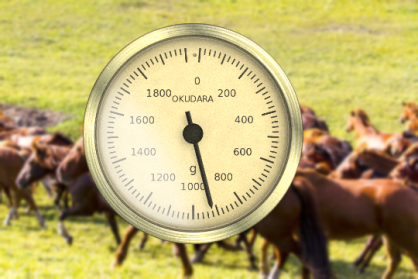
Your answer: {"value": 920, "unit": "g"}
